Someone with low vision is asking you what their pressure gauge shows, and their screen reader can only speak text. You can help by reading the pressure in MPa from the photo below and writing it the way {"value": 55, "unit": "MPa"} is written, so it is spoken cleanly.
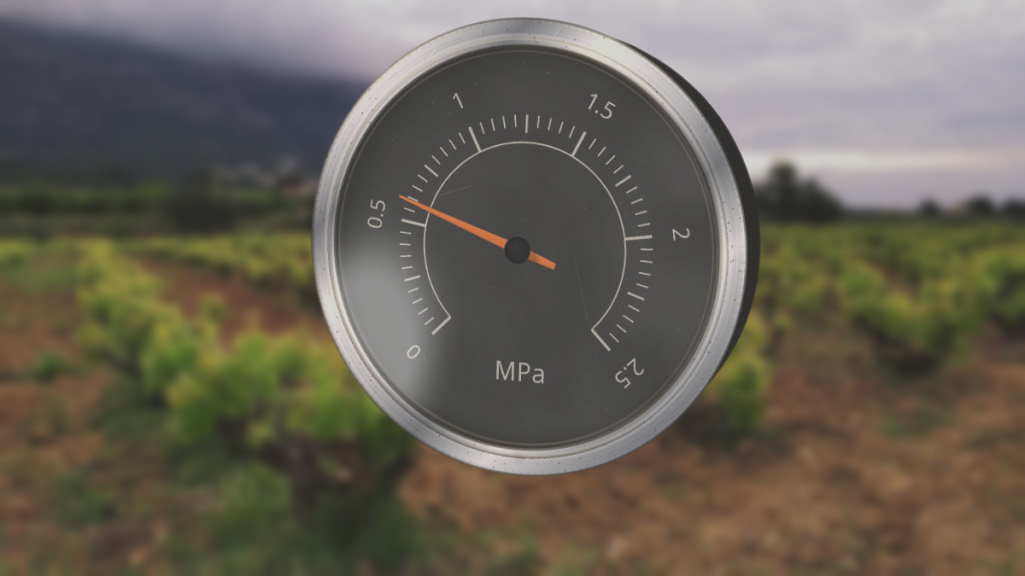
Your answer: {"value": 0.6, "unit": "MPa"}
